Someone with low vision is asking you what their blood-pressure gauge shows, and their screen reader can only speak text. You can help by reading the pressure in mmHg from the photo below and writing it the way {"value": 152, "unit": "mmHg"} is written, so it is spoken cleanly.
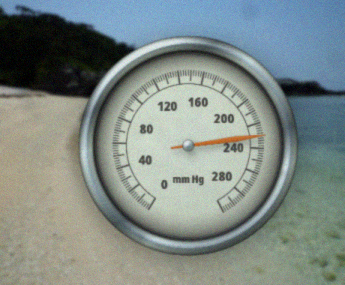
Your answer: {"value": 230, "unit": "mmHg"}
